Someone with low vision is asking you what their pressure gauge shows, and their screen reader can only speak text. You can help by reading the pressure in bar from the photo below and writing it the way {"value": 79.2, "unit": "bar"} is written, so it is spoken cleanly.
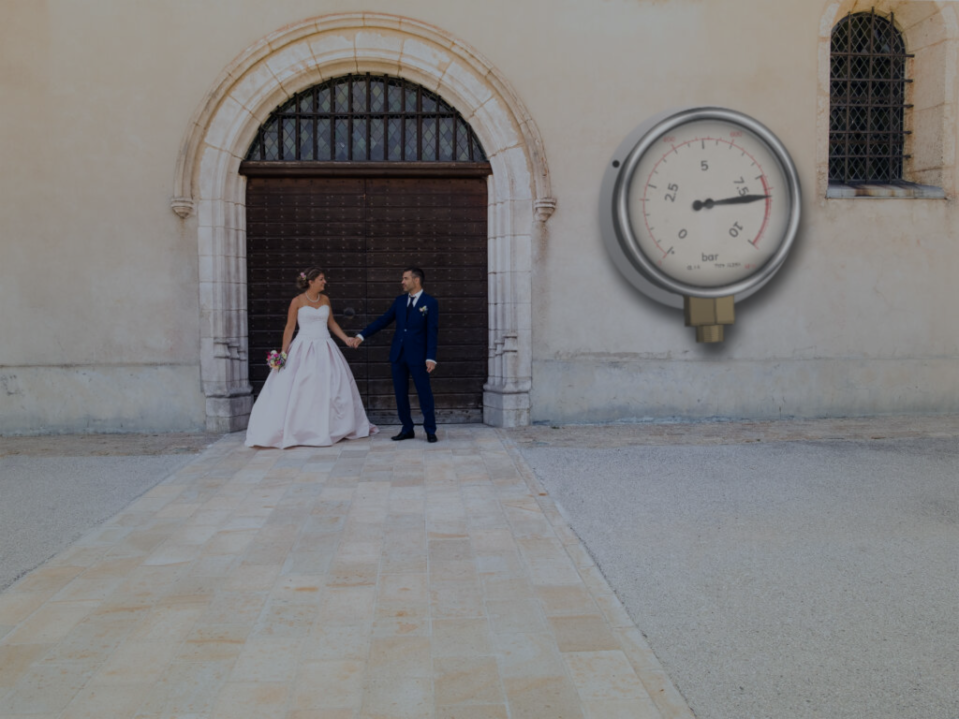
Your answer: {"value": 8.25, "unit": "bar"}
